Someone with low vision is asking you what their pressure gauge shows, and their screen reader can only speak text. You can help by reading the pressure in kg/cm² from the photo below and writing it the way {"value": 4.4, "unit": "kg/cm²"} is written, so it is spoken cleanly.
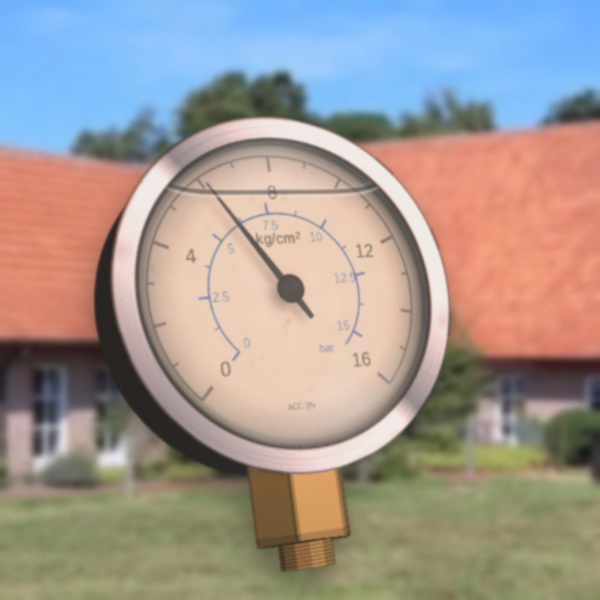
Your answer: {"value": 6, "unit": "kg/cm²"}
